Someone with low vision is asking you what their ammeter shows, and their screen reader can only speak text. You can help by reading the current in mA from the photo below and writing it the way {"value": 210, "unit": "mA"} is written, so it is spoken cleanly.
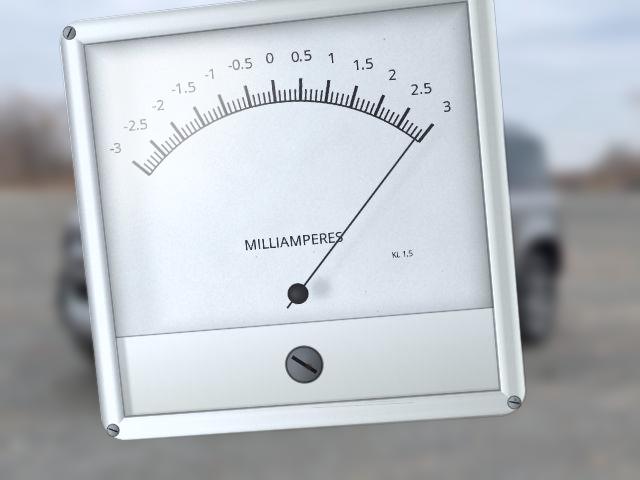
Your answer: {"value": 2.9, "unit": "mA"}
